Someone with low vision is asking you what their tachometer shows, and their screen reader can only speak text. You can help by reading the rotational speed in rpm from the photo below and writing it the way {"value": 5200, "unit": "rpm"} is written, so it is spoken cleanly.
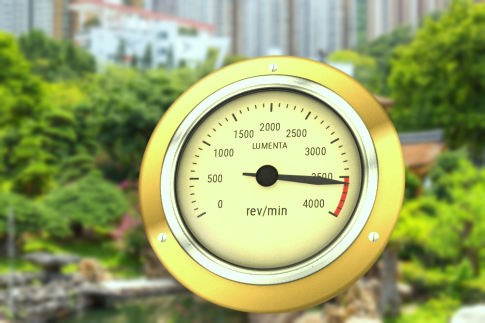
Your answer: {"value": 3600, "unit": "rpm"}
